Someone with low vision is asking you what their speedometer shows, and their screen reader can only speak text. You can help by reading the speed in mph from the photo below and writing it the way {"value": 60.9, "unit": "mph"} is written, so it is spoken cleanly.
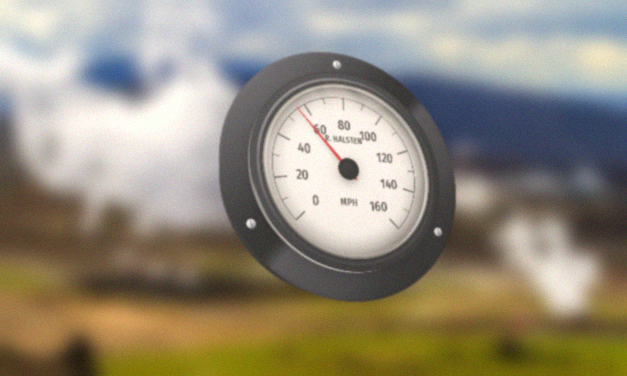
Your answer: {"value": 55, "unit": "mph"}
